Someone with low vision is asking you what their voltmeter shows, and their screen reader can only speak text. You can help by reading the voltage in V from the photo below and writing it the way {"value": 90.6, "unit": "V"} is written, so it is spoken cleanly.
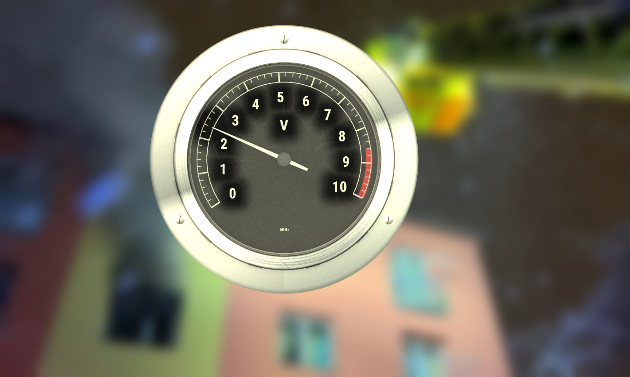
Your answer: {"value": 2.4, "unit": "V"}
